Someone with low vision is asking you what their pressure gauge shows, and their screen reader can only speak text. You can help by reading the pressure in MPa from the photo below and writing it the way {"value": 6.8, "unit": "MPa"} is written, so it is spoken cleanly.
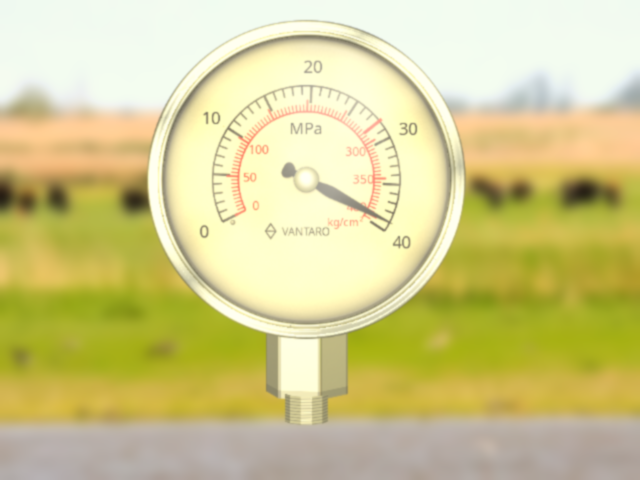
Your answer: {"value": 39, "unit": "MPa"}
